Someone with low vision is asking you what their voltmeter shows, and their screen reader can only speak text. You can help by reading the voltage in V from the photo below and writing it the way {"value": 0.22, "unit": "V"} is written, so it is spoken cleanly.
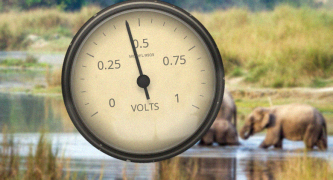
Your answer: {"value": 0.45, "unit": "V"}
